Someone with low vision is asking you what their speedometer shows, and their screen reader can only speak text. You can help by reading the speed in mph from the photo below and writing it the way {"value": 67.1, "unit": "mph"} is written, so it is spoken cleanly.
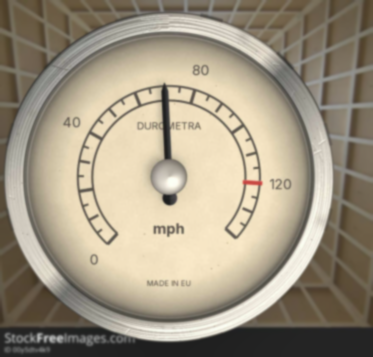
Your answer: {"value": 70, "unit": "mph"}
